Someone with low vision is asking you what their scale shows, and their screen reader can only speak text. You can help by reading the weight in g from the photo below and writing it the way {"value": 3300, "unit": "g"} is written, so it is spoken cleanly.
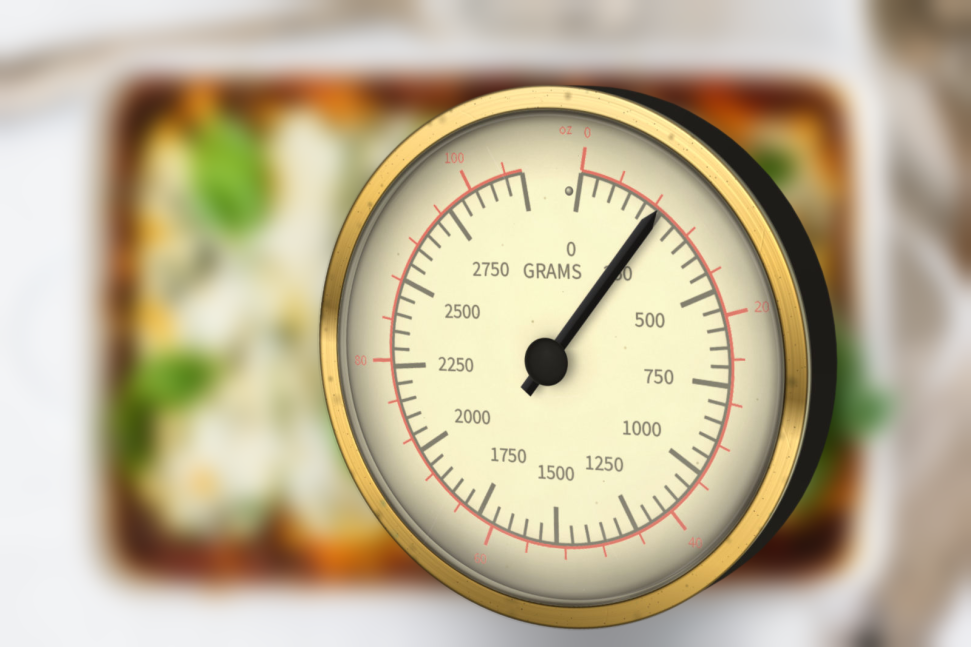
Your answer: {"value": 250, "unit": "g"}
